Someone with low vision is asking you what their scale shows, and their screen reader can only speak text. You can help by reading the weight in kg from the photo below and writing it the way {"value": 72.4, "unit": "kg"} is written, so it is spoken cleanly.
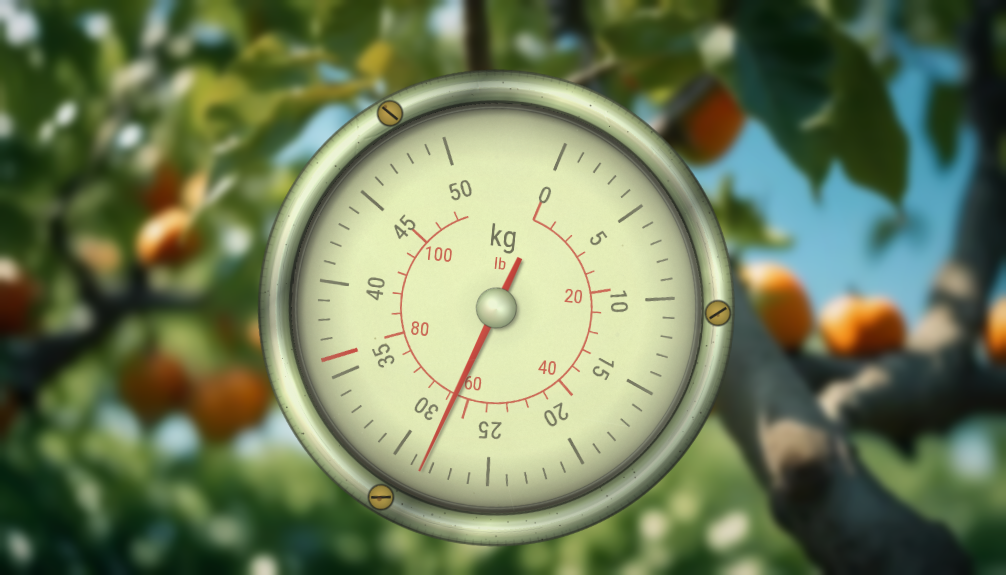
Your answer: {"value": 28.5, "unit": "kg"}
